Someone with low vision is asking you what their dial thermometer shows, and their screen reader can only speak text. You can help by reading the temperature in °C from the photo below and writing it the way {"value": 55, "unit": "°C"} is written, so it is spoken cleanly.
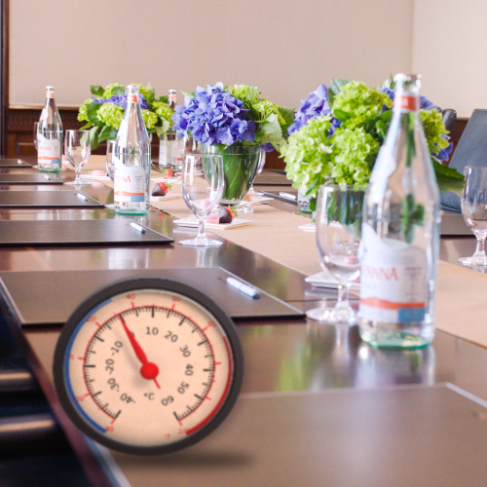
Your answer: {"value": 0, "unit": "°C"}
